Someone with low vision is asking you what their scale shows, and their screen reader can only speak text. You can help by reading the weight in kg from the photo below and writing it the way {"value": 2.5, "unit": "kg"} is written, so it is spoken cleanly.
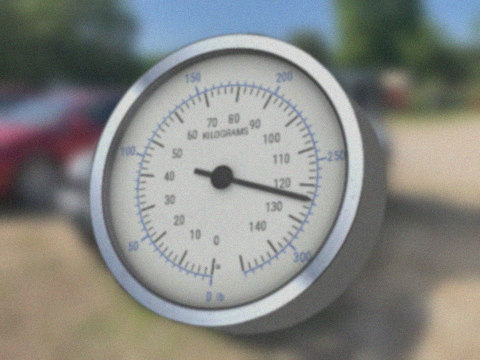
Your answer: {"value": 124, "unit": "kg"}
